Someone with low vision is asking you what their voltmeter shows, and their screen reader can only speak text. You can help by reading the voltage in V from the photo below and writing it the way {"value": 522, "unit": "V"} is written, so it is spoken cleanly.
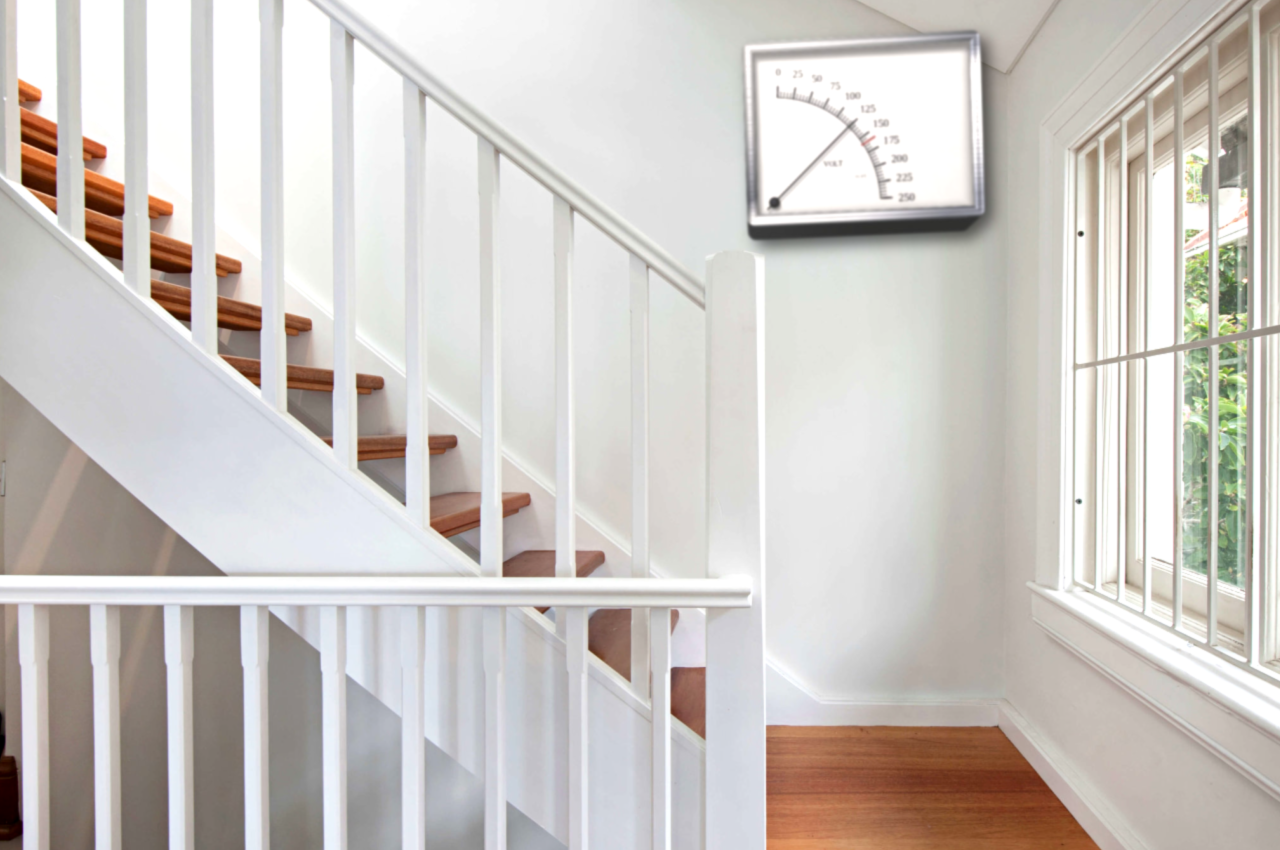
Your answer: {"value": 125, "unit": "V"}
